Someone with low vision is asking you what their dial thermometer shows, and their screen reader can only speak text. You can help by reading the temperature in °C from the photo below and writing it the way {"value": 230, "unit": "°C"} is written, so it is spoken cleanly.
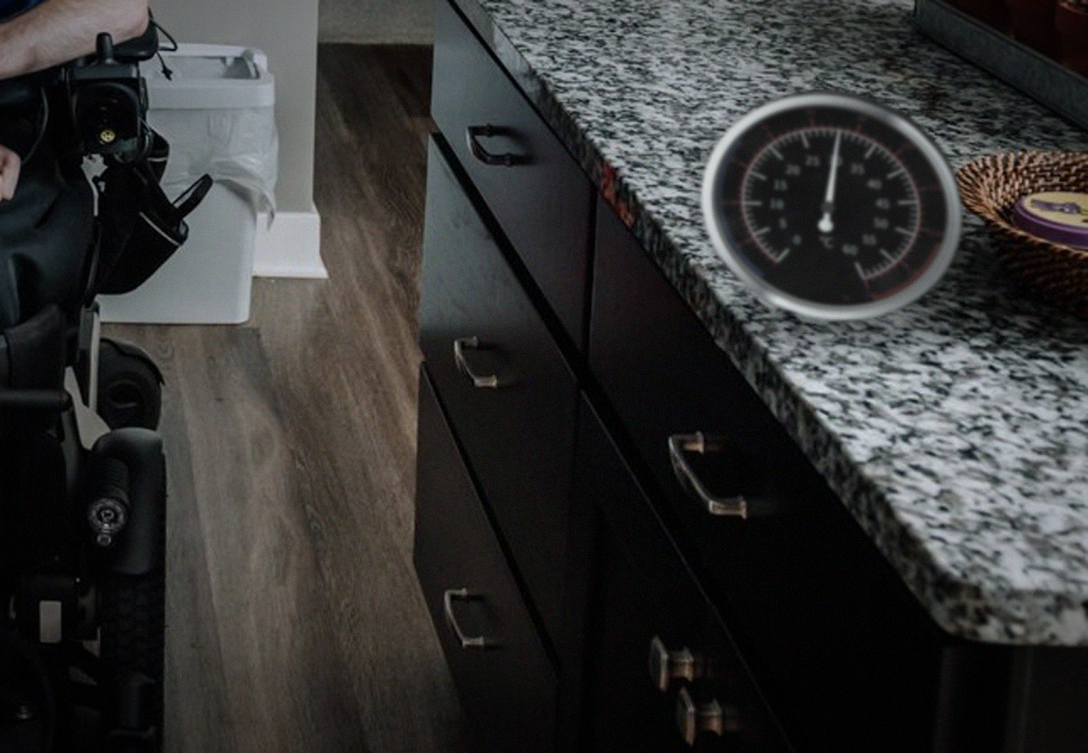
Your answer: {"value": 30, "unit": "°C"}
